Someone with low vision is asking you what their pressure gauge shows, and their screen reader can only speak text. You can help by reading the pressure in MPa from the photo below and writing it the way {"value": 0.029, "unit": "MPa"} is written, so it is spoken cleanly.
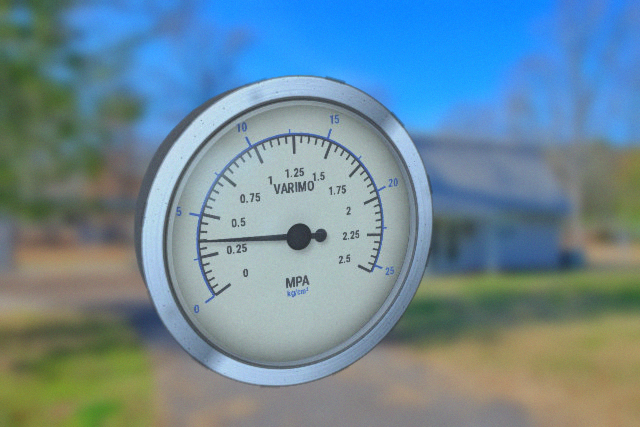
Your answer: {"value": 0.35, "unit": "MPa"}
